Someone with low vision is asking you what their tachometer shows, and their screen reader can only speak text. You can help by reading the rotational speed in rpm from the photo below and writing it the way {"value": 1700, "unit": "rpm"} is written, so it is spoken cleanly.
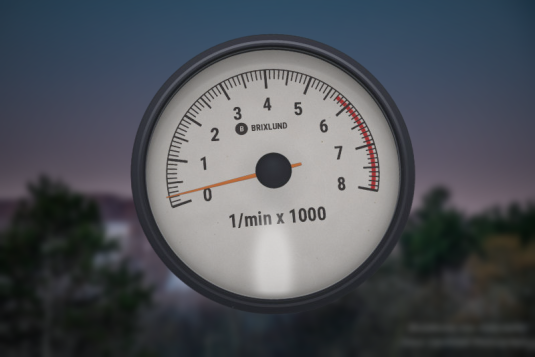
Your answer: {"value": 200, "unit": "rpm"}
